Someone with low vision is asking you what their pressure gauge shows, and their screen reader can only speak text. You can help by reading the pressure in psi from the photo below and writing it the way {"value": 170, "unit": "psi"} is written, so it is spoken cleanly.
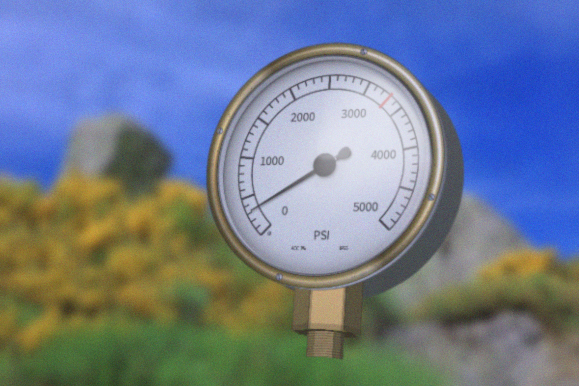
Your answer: {"value": 300, "unit": "psi"}
